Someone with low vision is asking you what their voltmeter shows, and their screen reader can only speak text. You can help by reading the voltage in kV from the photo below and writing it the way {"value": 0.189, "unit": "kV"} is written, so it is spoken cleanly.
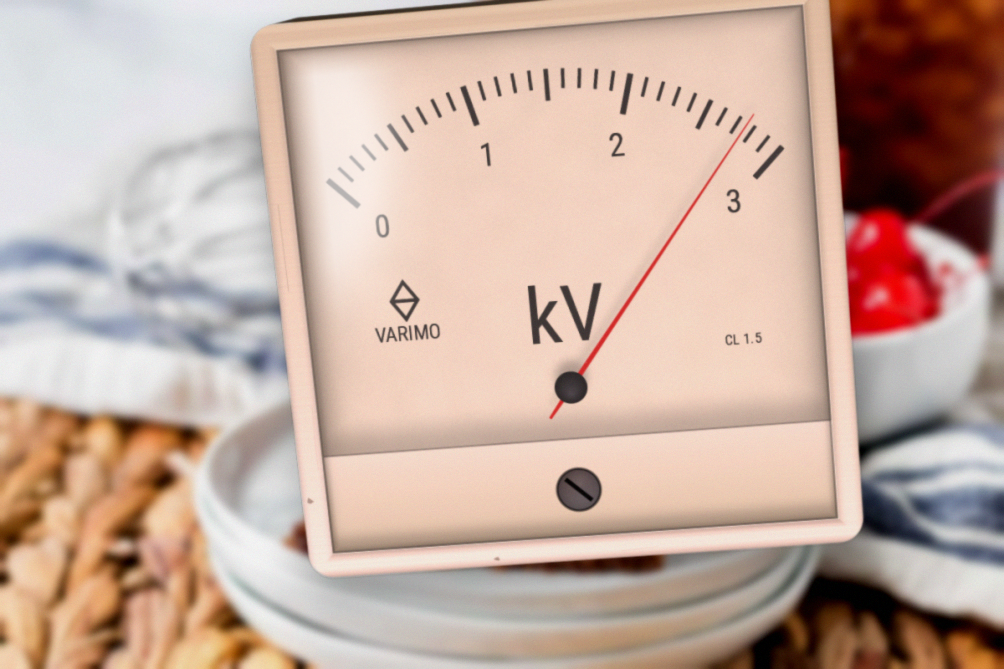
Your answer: {"value": 2.75, "unit": "kV"}
